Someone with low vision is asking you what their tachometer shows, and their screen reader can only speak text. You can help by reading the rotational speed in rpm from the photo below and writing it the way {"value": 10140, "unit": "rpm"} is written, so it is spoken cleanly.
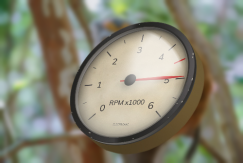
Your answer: {"value": 5000, "unit": "rpm"}
